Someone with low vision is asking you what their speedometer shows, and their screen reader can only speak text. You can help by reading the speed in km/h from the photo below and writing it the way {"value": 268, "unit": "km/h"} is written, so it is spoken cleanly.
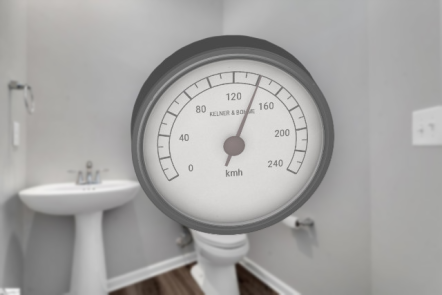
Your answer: {"value": 140, "unit": "km/h"}
